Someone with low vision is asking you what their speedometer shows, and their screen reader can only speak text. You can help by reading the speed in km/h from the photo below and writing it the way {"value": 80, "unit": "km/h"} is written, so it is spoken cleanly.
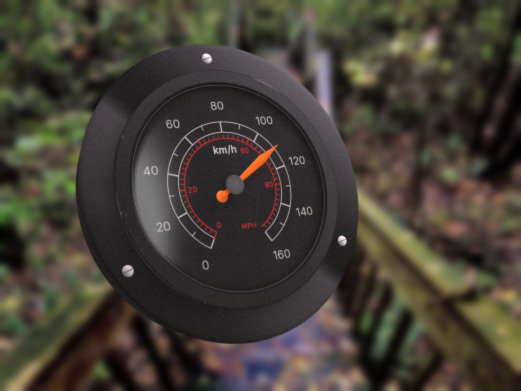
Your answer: {"value": 110, "unit": "km/h"}
